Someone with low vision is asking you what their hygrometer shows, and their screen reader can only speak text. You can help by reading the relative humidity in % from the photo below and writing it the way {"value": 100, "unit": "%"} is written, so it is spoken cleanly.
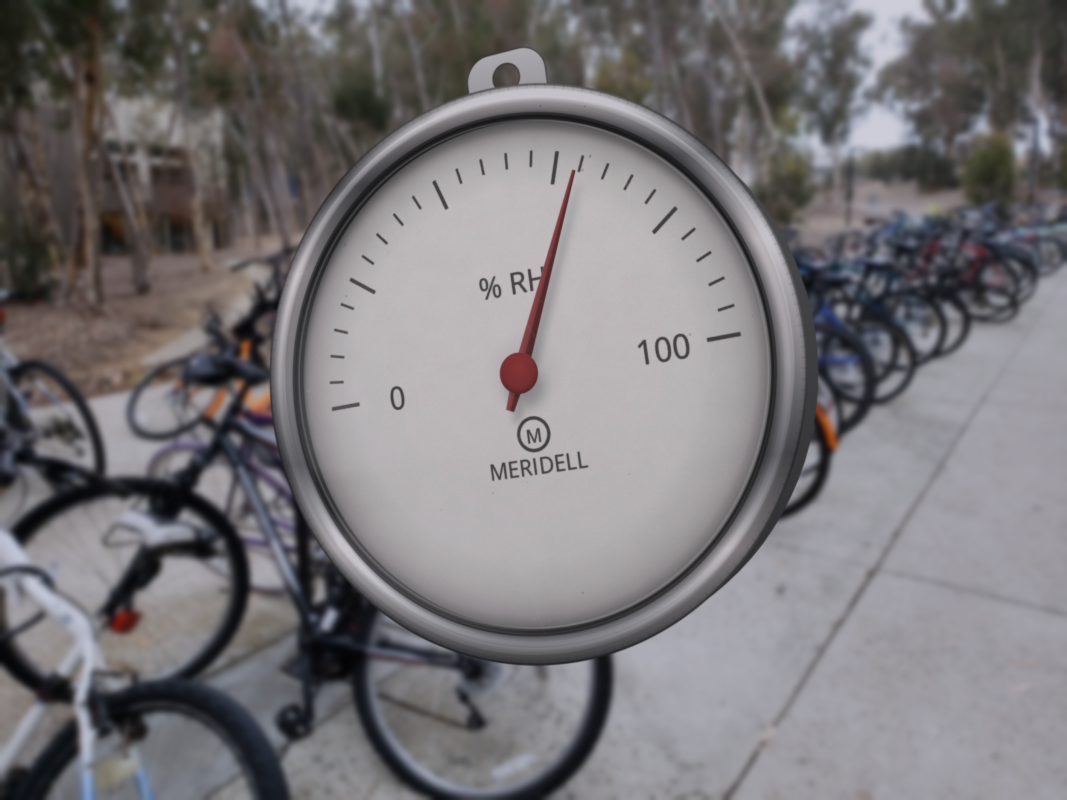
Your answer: {"value": 64, "unit": "%"}
